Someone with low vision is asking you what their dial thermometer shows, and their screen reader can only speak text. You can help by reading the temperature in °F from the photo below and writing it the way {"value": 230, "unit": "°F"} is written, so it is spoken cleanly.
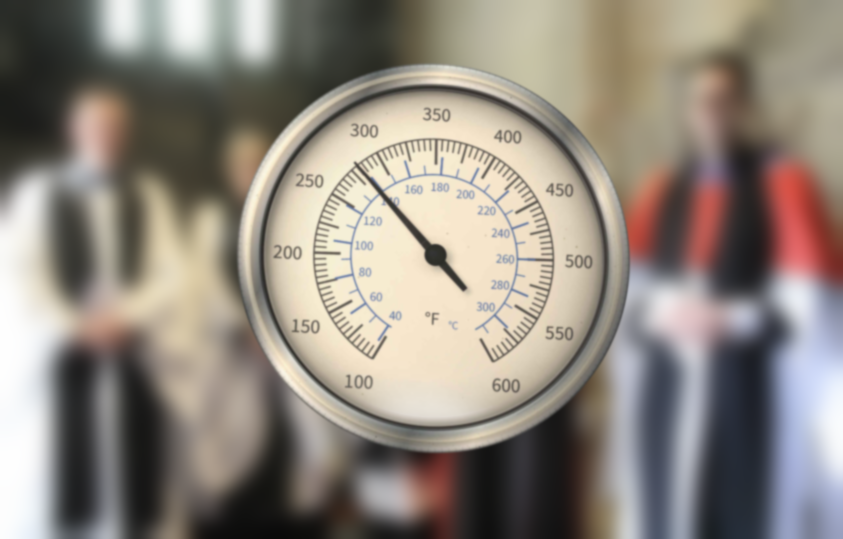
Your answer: {"value": 280, "unit": "°F"}
